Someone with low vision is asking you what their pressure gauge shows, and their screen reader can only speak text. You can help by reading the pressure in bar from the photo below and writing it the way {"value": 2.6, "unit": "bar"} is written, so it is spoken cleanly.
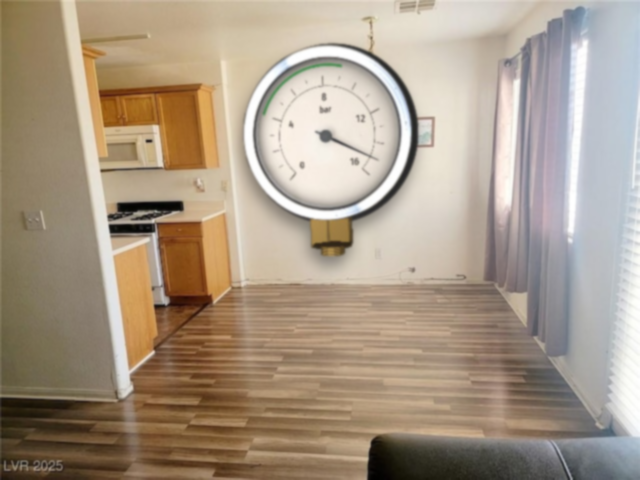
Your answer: {"value": 15, "unit": "bar"}
